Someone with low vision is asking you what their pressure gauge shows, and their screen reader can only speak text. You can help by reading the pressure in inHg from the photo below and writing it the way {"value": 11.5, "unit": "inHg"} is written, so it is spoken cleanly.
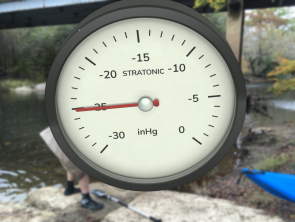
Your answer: {"value": -25, "unit": "inHg"}
